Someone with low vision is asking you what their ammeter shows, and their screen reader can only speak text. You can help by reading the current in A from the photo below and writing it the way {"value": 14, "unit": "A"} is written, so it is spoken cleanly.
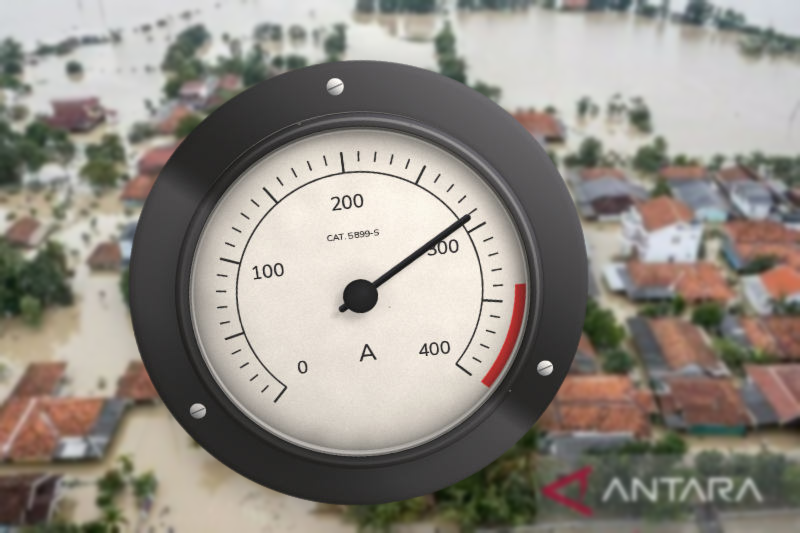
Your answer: {"value": 290, "unit": "A"}
